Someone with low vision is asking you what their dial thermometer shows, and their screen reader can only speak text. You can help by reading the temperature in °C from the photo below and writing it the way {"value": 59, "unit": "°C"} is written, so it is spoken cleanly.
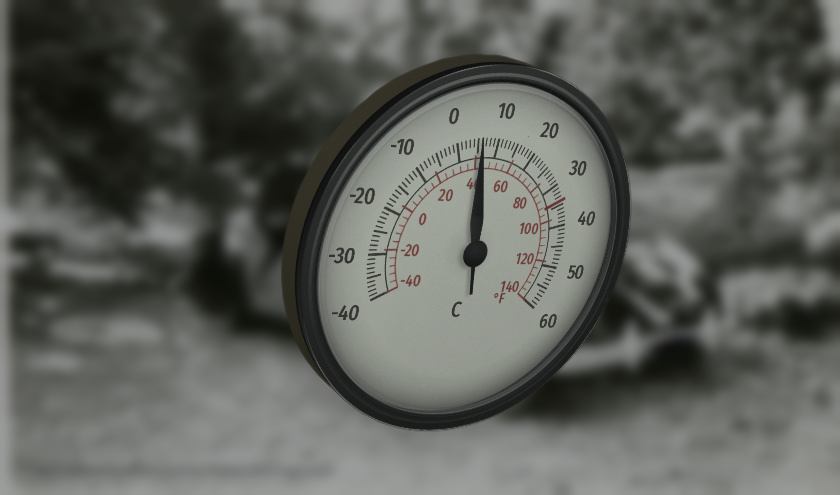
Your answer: {"value": 5, "unit": "°C"}
